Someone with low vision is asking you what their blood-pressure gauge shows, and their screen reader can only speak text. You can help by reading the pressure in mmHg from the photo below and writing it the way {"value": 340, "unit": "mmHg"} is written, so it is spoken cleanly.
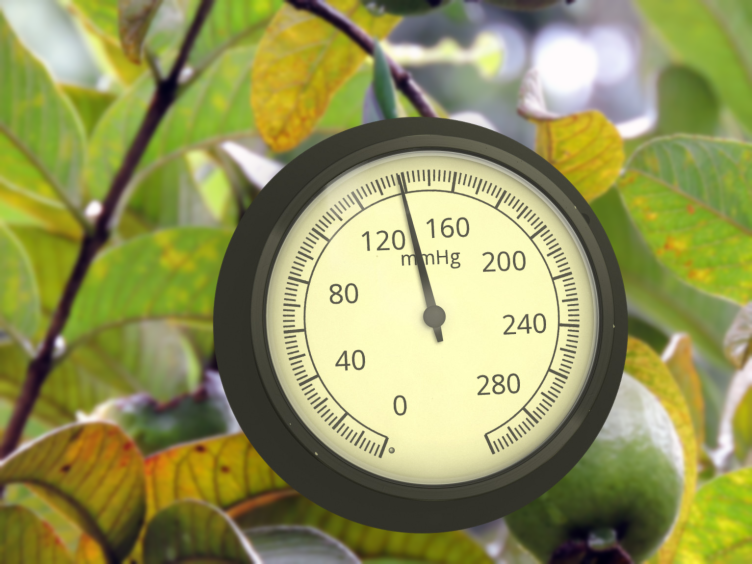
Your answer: {"value": 138, "unit": "mmHg"}
